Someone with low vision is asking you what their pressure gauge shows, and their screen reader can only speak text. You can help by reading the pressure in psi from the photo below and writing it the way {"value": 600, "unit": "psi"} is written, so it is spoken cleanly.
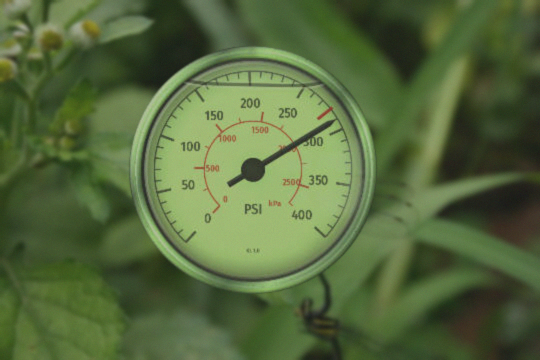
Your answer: {"value": 290, "unit": "psi"}
